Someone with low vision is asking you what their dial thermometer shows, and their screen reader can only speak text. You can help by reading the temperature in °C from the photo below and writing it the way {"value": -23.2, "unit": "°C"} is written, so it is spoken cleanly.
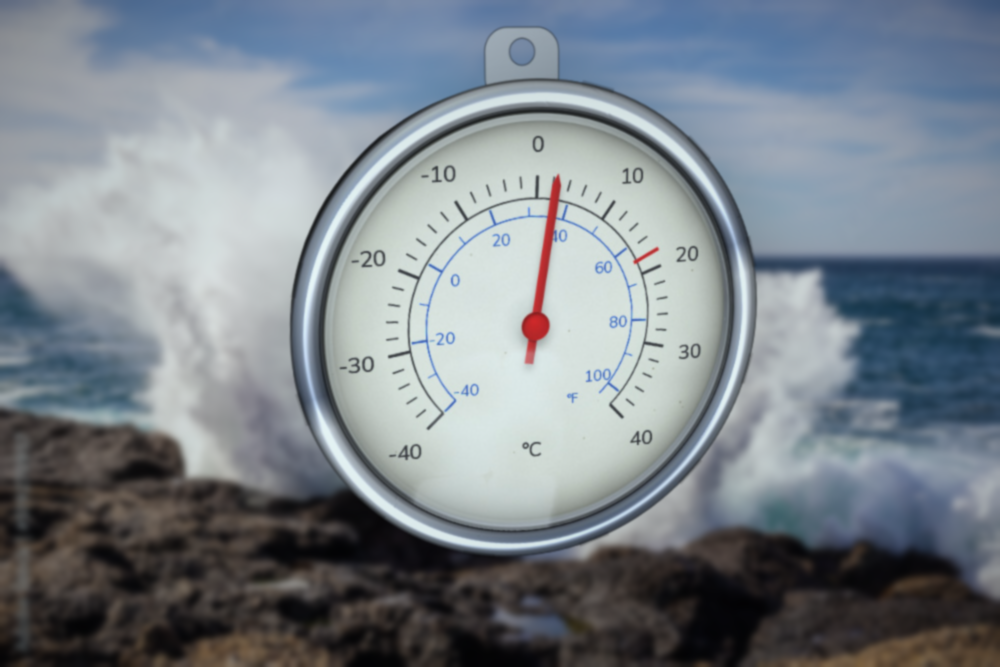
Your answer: {"value": 2, "unit": "°C"}
